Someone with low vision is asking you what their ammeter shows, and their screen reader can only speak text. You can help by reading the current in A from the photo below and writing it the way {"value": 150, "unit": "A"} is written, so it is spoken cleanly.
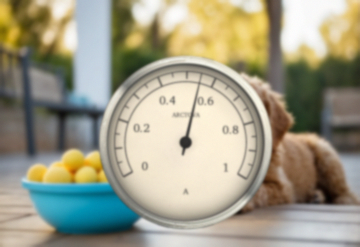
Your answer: {"value": 0.55, "unit": "A"}
